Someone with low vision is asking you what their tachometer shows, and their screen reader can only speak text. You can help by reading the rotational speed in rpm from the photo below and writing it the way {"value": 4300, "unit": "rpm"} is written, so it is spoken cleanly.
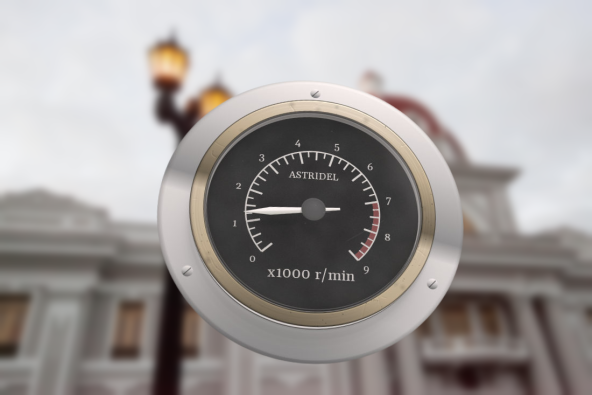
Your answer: {"value": 1250, "unit": "rpm"}
